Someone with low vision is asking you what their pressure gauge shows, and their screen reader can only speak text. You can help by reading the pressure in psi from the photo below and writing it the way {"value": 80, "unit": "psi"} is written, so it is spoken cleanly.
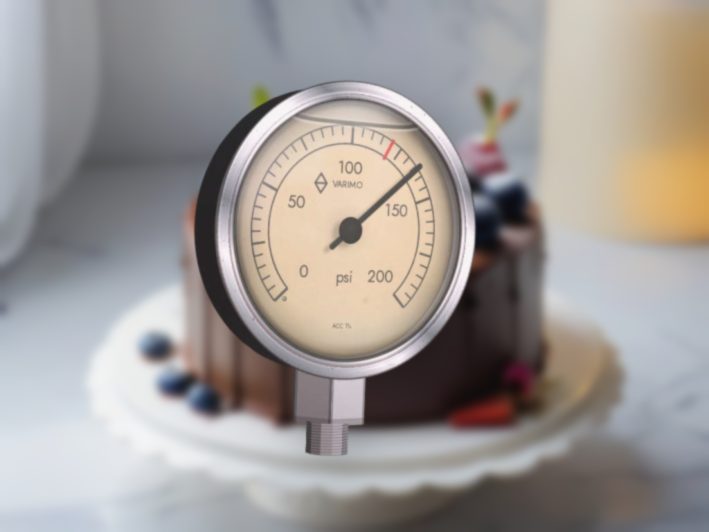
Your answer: {"value": 135, "unit": "psi"}
